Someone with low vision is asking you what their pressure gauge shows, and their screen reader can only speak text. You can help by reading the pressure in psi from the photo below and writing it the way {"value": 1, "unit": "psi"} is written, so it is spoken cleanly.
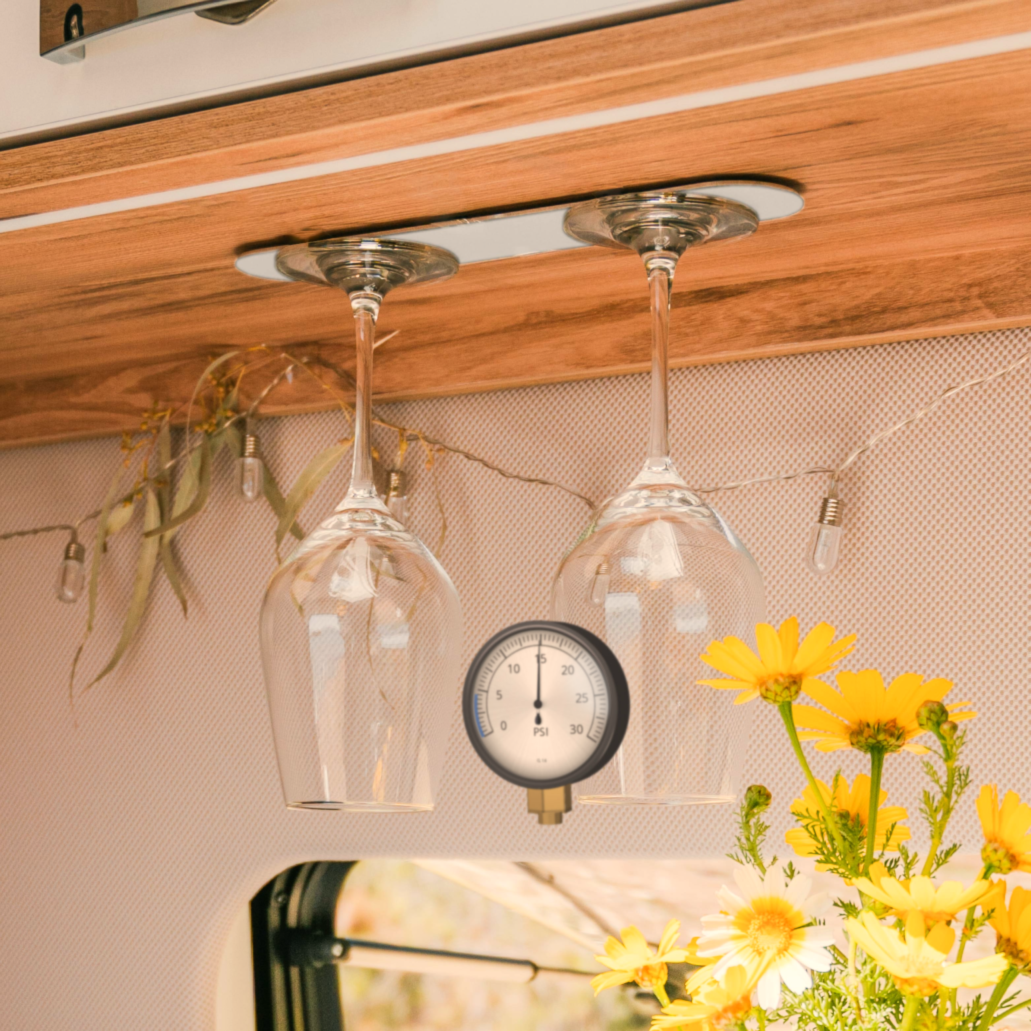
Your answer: {"value": 15, "unit": "psi"}
